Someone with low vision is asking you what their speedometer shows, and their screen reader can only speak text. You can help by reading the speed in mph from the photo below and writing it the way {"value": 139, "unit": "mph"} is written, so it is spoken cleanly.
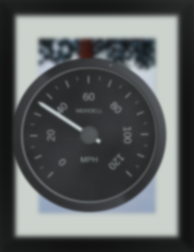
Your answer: {"value": 35, "unit": "mph"}
